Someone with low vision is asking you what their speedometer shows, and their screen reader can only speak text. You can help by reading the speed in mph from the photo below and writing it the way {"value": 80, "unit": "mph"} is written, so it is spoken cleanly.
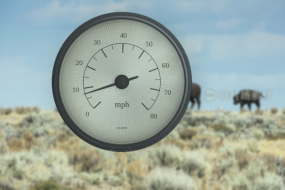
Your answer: {"value": 7.5, "unit": "mph"}
